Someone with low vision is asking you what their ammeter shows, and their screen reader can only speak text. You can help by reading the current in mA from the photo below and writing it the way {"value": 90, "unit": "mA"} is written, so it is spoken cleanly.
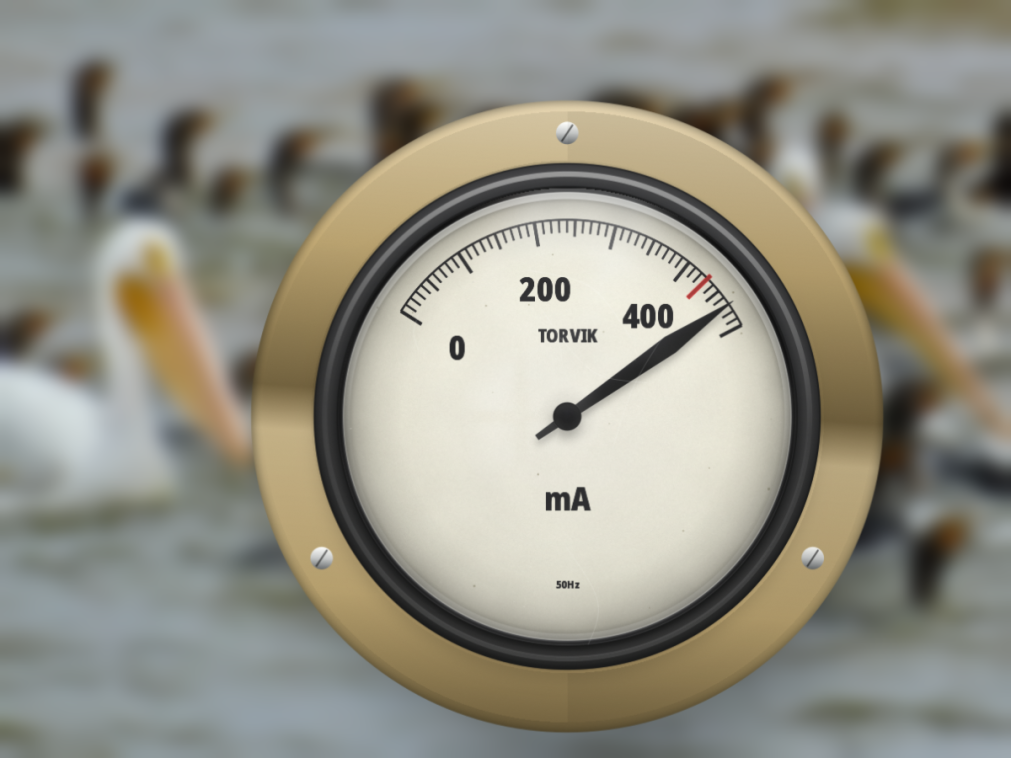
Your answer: {"value": 470, "unit": "mA"}
